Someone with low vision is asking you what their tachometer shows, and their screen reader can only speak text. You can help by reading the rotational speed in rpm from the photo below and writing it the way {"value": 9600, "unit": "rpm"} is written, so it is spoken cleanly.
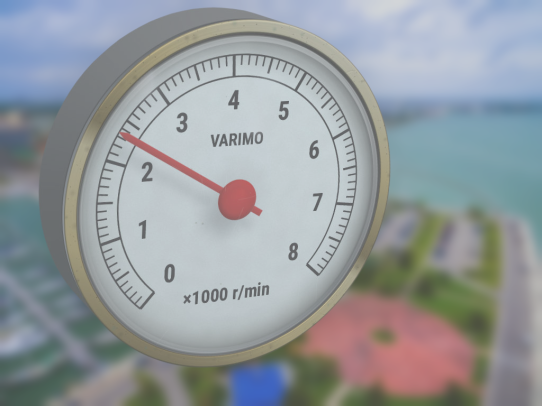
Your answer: {"value": 2350, "unit": "rpm"}
